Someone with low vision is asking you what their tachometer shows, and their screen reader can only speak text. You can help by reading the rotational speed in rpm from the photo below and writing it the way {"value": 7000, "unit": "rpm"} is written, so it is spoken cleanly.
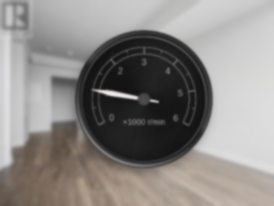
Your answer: {"value": 1000, "unit": "rpm"}
